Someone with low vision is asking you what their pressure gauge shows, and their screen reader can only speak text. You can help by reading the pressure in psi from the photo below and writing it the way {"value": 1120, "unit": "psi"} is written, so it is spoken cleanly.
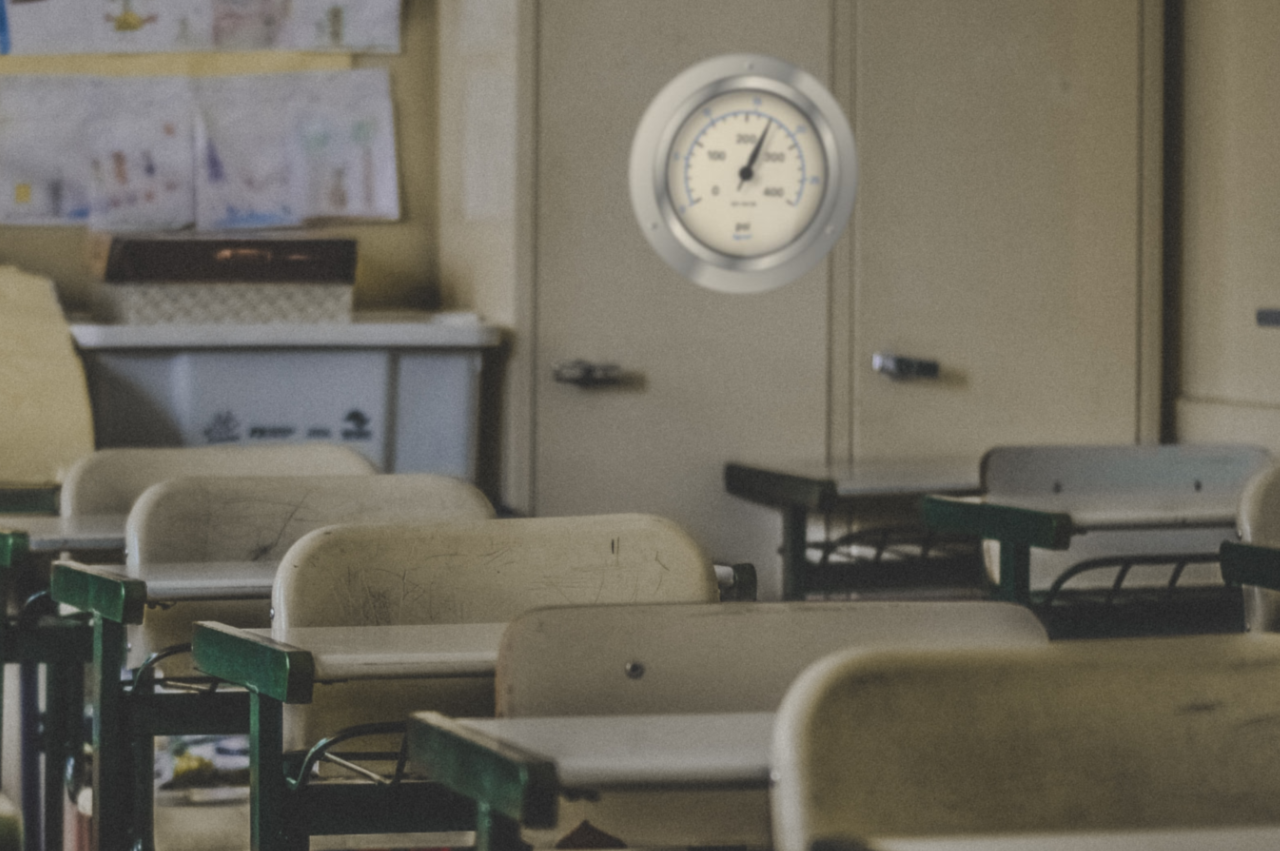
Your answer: {"value": 240, "unit": "psi"}
